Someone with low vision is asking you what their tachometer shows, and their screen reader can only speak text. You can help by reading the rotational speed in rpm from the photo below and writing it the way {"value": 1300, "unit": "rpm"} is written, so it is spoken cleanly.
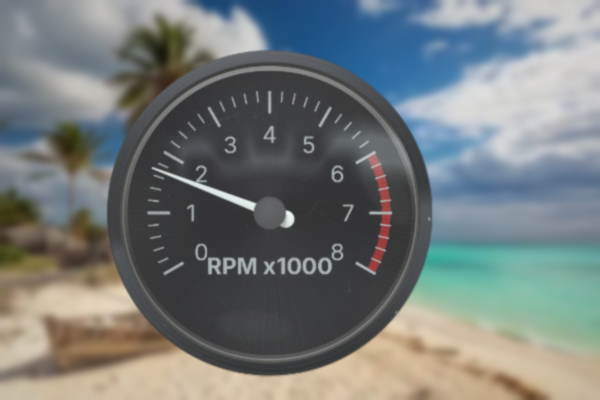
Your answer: {"value": 1700, "unit": "rpm"}
